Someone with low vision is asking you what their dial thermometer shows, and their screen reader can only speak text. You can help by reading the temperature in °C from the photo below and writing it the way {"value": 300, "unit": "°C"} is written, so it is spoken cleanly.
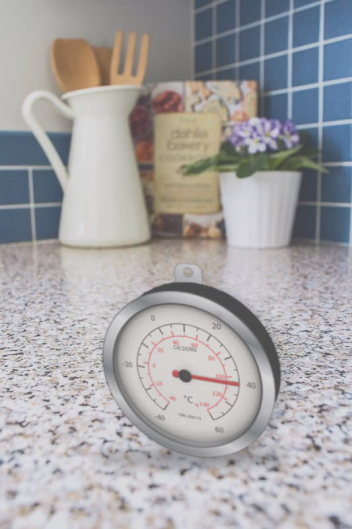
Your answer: {"value": 40, "unit": "°C"}
